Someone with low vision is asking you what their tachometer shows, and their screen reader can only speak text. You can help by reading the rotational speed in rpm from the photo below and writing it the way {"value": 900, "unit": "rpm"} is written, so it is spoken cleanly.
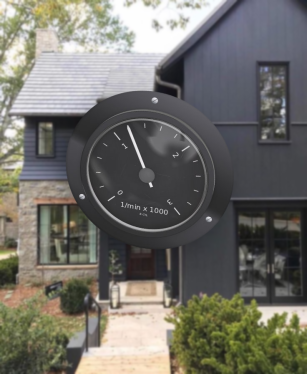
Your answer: {"value": 1200, "unit": "rpm"}
